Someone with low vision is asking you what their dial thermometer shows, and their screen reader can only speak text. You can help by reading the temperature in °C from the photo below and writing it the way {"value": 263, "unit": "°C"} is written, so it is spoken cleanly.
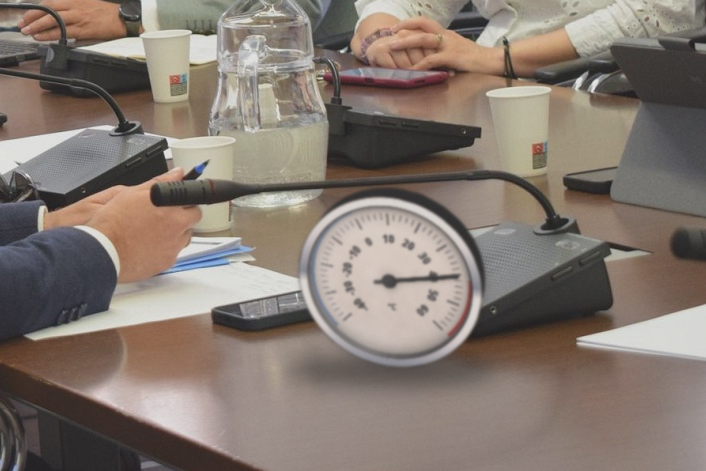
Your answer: {"value": 40, "unit": "°C"}
